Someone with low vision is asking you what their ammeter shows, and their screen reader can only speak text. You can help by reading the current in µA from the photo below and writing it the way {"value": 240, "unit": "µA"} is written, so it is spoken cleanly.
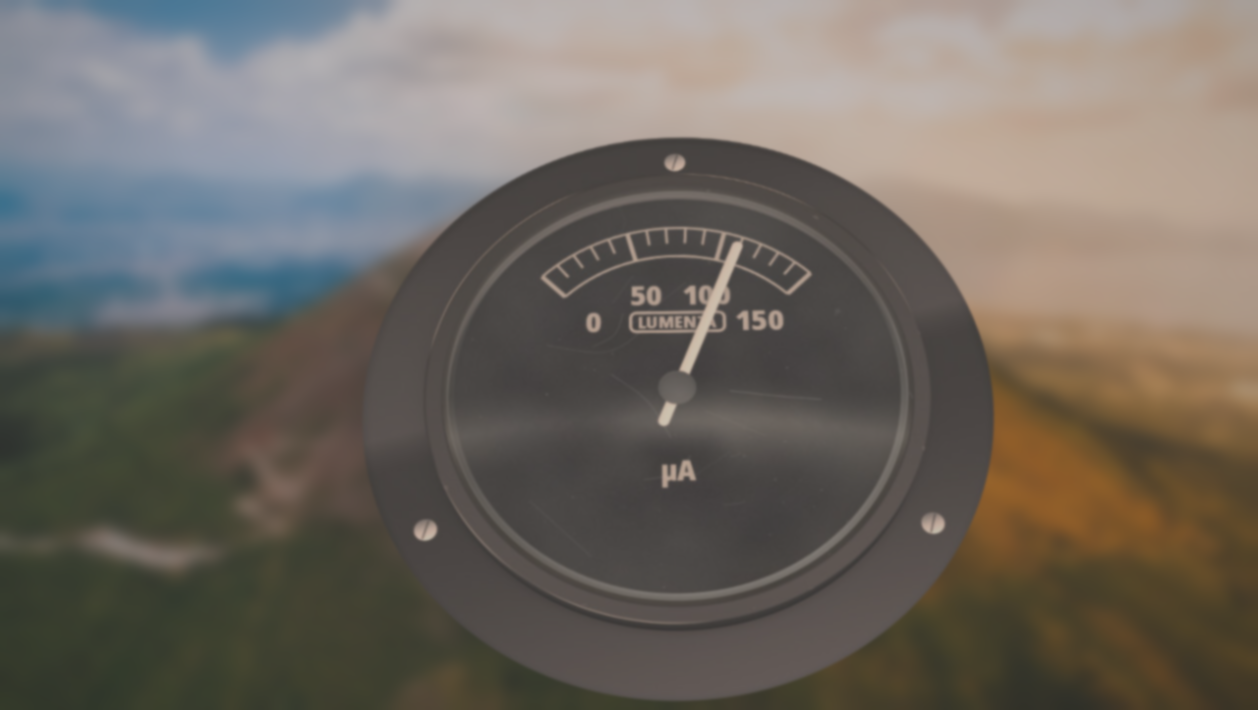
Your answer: {"value": 110, "unit": "µA"}
